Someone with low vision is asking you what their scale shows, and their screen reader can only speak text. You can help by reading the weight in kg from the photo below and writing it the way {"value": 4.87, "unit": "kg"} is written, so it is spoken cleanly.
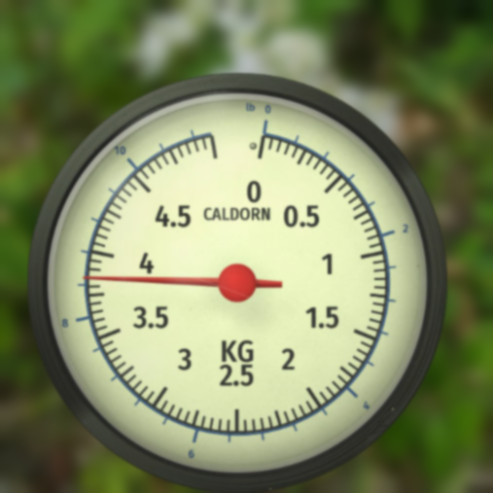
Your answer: {"value": 3.85, "unit": "kg"}
